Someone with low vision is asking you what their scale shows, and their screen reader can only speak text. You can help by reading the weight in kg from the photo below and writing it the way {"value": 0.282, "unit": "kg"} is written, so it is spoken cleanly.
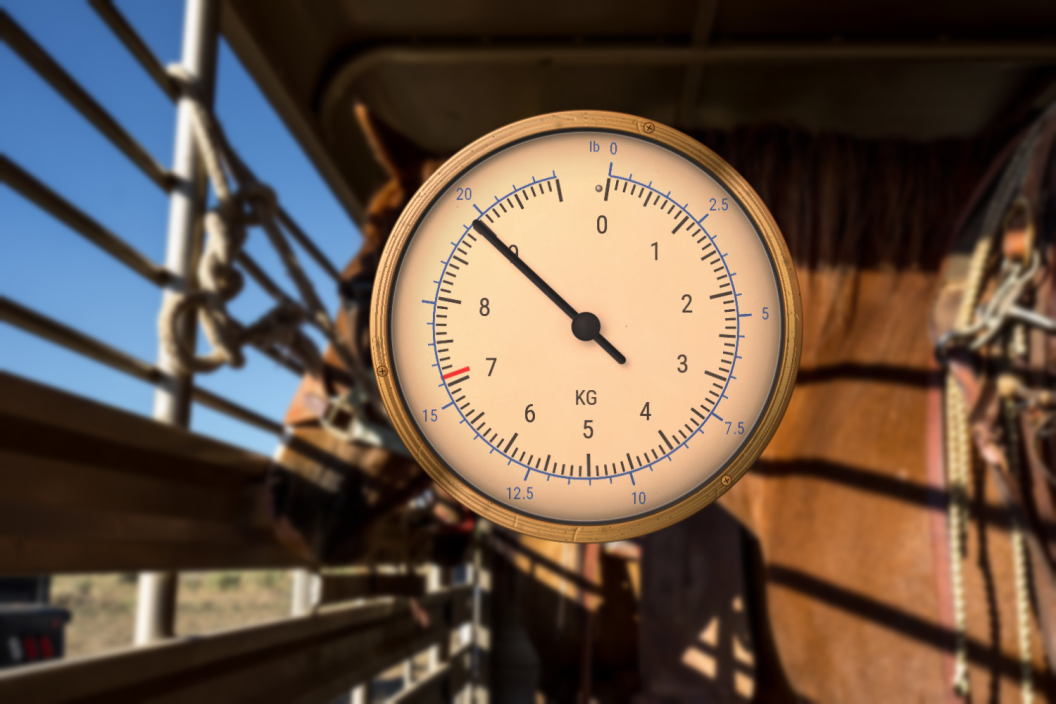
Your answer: {"value": 8.95, "unit": "kg"}
